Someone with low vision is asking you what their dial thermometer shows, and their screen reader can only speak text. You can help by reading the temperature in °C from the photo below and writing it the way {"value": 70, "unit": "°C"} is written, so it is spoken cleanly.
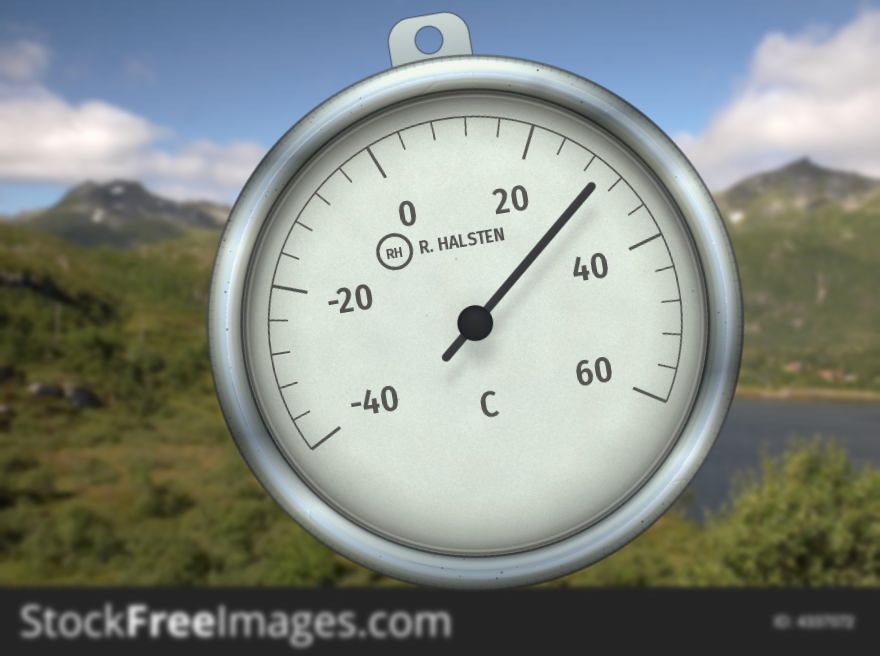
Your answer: {"value": 30, "unit": "°C"}
